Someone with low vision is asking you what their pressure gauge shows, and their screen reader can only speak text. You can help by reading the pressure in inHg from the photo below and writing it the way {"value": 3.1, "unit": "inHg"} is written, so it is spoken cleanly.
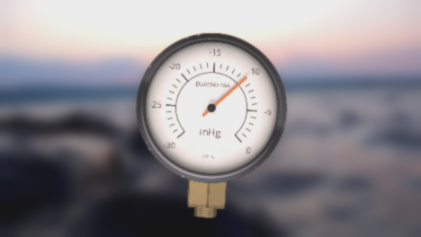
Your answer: {"value": -10, "unit": "inHg"}
